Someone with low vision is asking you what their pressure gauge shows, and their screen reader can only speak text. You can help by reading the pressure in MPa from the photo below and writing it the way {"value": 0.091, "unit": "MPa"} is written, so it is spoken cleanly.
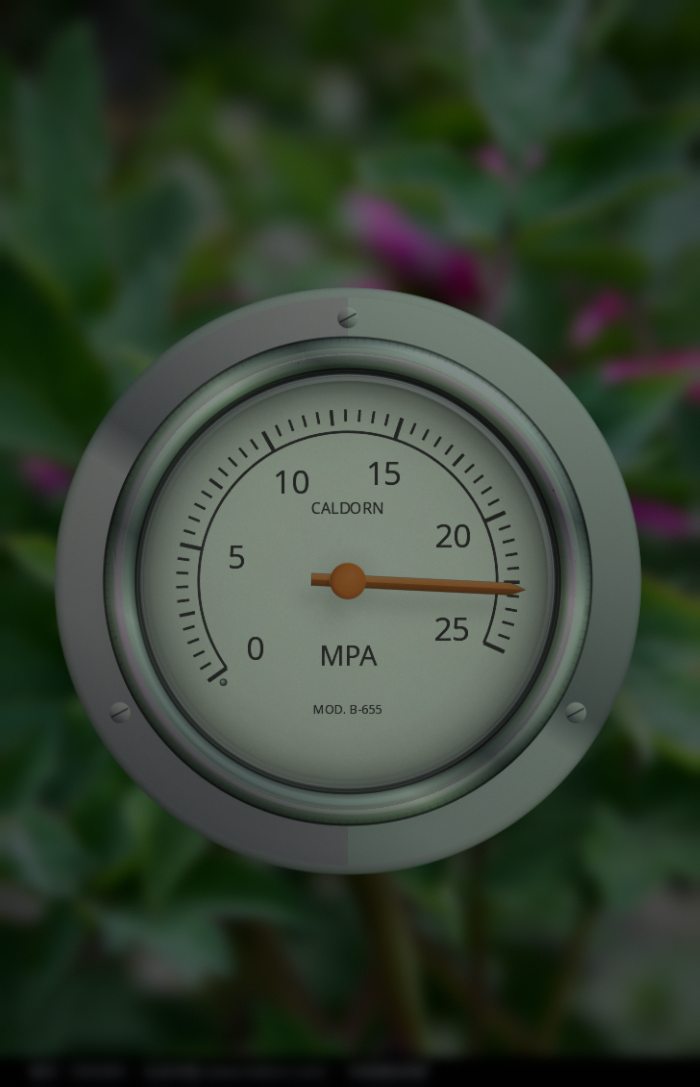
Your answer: {"value": 22.75, "unit": "MPa"}
